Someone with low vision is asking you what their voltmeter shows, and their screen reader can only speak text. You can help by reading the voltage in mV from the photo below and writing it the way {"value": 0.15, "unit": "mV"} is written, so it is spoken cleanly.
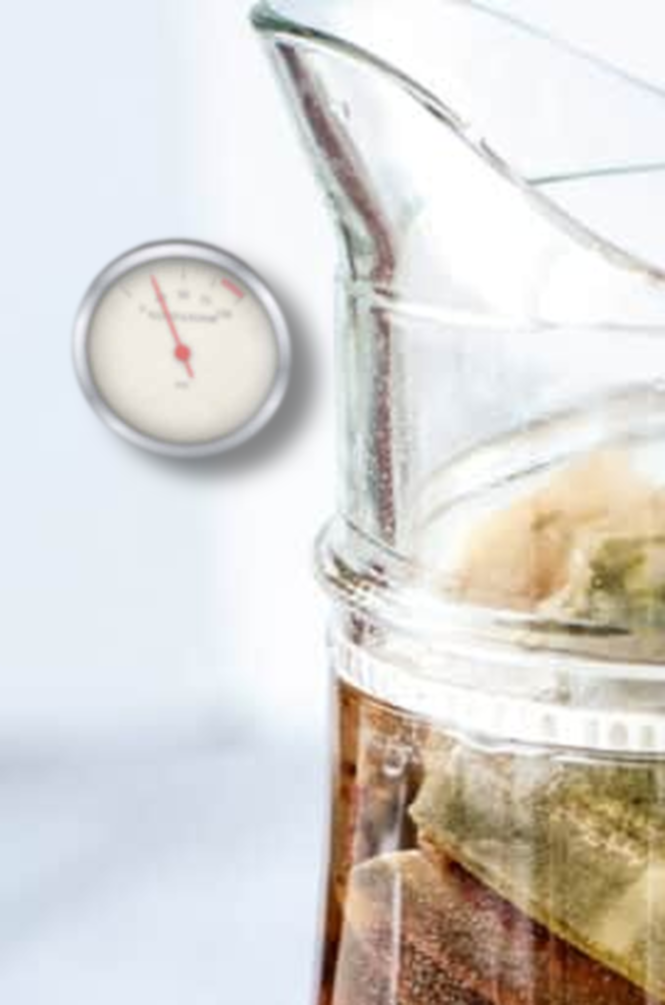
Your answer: {"value": 25, "unit": "mV"}
